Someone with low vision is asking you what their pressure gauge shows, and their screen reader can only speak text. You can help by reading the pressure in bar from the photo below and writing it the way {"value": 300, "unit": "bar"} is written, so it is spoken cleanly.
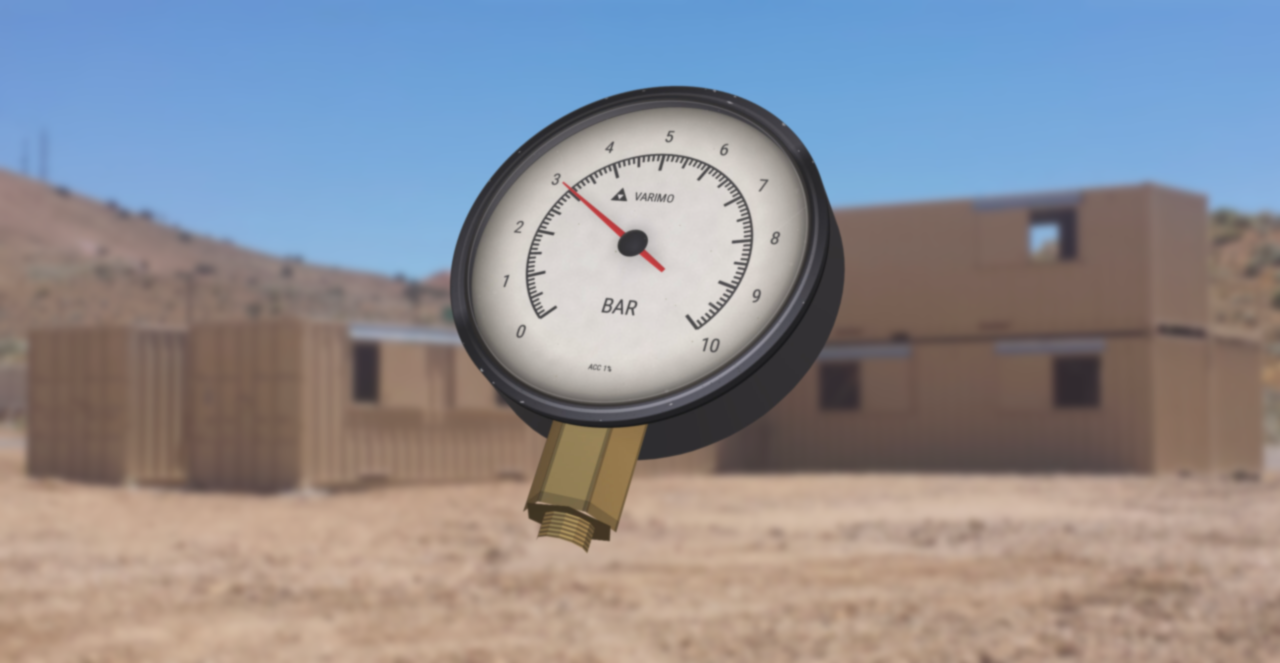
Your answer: {"value": 3, "unit": "bar"}
